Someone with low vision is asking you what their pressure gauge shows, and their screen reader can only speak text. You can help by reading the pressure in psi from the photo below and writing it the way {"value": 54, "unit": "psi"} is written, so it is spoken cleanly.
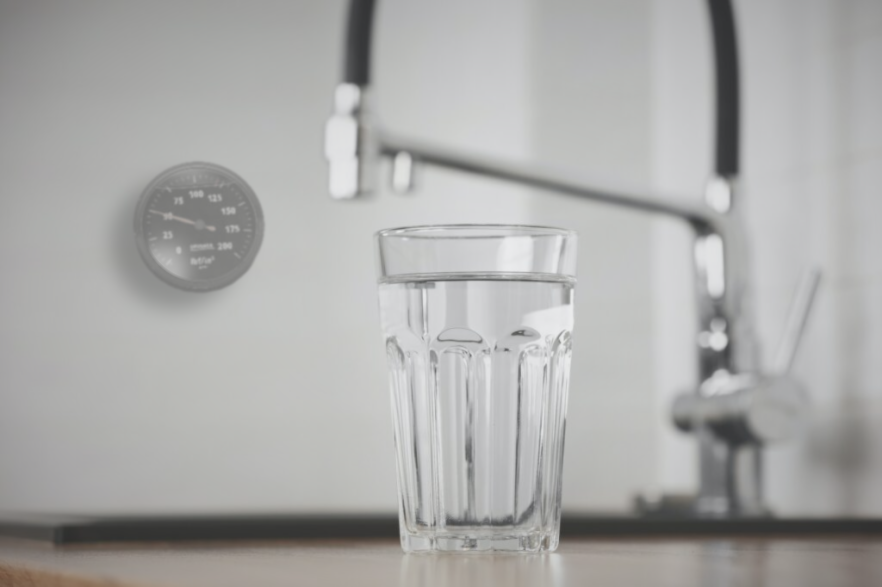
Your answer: {"value": 50, "unit": "psi"}
